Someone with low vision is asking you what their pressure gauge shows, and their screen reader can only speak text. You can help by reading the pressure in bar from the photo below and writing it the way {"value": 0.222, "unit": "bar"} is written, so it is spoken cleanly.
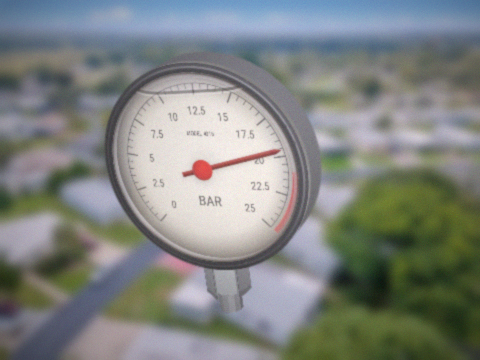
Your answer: {"value": 19.5, "unit": "bar"}
